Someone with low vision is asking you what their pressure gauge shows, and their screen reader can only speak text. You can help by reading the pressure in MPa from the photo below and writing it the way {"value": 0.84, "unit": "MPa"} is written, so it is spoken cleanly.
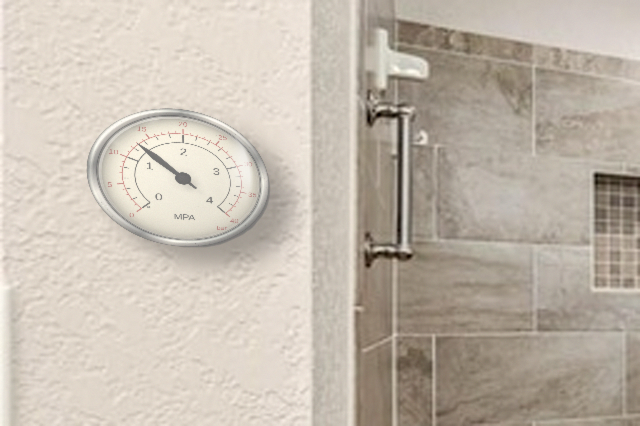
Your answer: {"value": 1.3, "unit": "MPa"}
